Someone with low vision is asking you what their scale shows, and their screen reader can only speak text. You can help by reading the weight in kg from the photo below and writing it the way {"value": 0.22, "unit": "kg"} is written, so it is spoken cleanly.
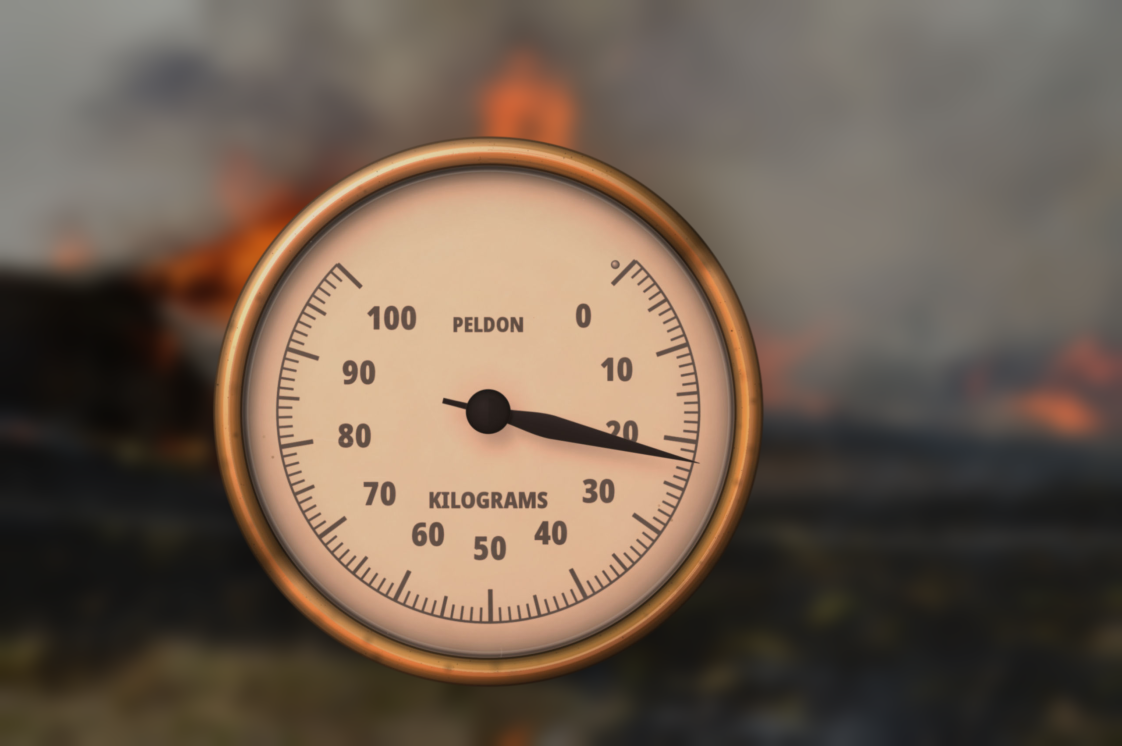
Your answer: {"value": 22, "unit": "kg"}
